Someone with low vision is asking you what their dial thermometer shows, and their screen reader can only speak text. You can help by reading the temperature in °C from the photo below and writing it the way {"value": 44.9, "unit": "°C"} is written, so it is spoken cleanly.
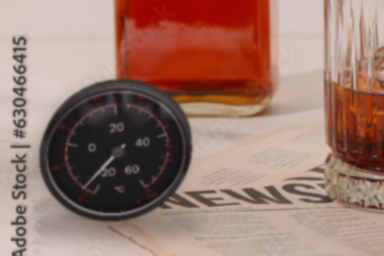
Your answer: {"value": -16, "unit": "°C"}
